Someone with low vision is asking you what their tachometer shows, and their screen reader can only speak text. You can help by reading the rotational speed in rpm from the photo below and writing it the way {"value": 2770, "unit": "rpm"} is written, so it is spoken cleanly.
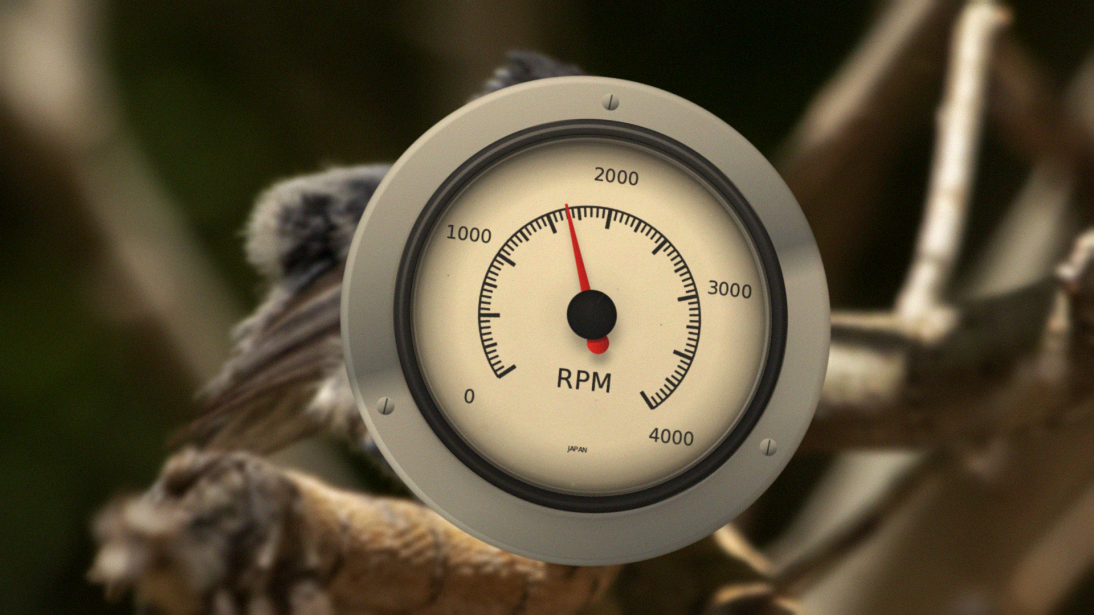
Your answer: {"value": 1650, "unit": "rpm"}
